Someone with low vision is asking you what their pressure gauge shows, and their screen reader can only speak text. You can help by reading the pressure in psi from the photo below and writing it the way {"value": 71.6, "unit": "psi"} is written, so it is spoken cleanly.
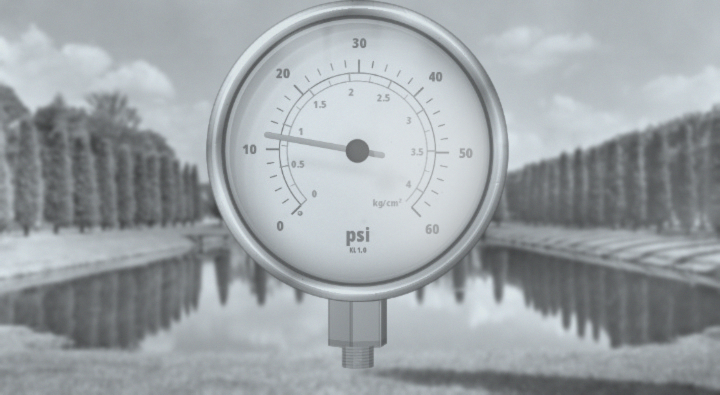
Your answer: {"value": 12, "unit": "psi"}
